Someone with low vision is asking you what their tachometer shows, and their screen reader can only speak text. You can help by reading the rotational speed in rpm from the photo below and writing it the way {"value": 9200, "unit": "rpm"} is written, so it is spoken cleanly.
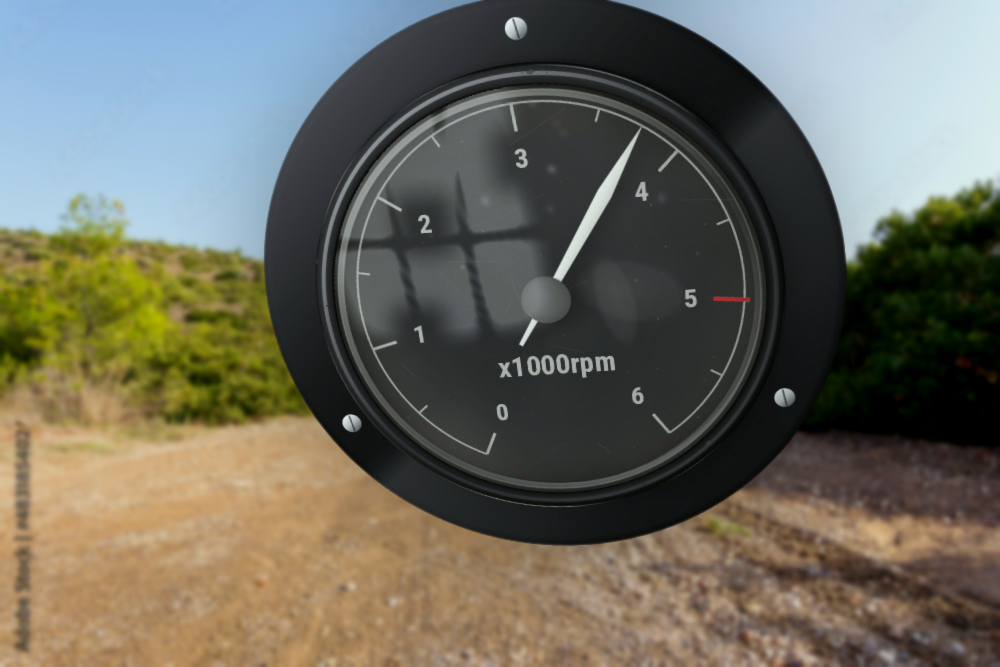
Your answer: {"value": 3750, "unit": "rpm"}
